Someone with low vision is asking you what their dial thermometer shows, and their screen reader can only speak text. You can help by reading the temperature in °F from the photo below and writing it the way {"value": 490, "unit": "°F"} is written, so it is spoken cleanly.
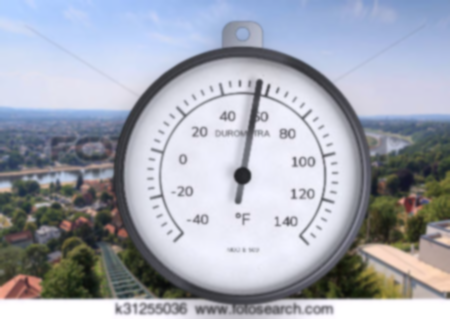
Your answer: {"value": 56, "unit": "°F"}
